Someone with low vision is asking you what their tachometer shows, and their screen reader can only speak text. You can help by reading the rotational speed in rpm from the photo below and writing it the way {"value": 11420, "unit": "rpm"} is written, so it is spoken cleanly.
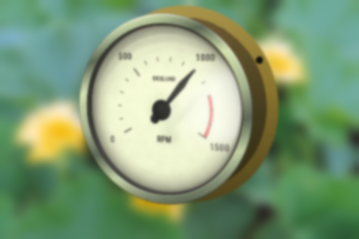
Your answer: {"value": 1000, "unit": "rpm"}
